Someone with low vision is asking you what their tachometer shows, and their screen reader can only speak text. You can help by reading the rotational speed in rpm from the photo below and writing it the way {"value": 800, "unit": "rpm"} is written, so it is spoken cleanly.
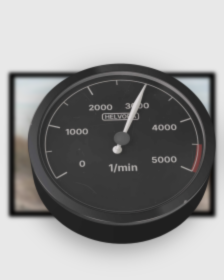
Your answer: {"value": 3000, "unit": "rpm"}
